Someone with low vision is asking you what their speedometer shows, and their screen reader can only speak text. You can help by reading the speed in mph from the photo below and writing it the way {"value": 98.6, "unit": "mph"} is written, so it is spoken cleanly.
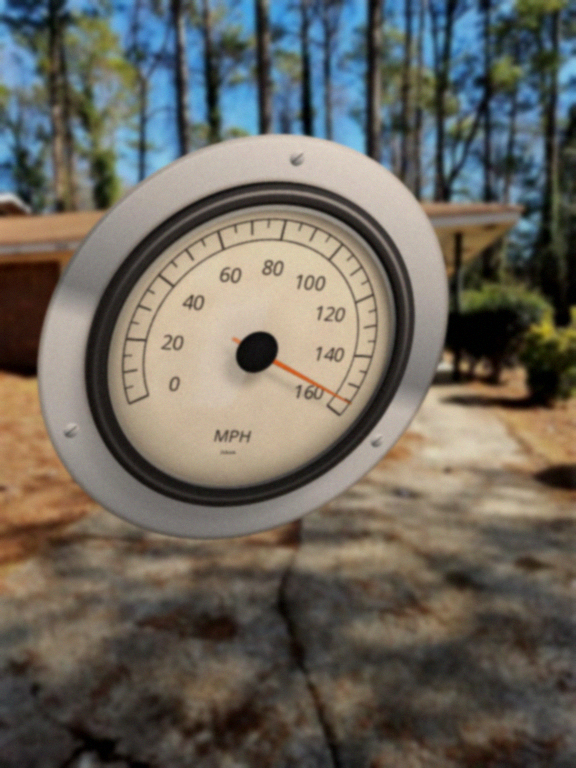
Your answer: {"value": 155, "unit": "mph"}
